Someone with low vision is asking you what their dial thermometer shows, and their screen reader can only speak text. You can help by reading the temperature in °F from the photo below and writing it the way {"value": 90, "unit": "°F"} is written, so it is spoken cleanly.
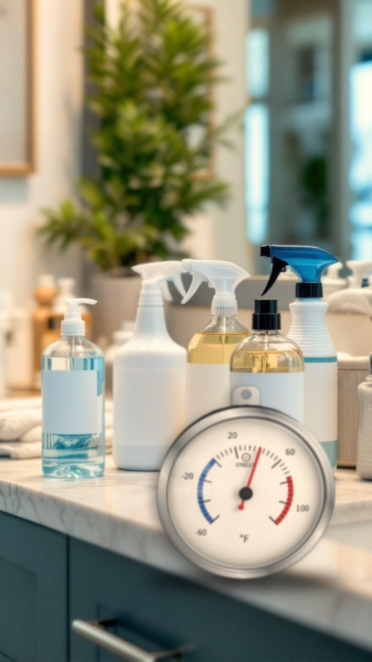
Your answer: {"value": 40, "unit": "°F"}
